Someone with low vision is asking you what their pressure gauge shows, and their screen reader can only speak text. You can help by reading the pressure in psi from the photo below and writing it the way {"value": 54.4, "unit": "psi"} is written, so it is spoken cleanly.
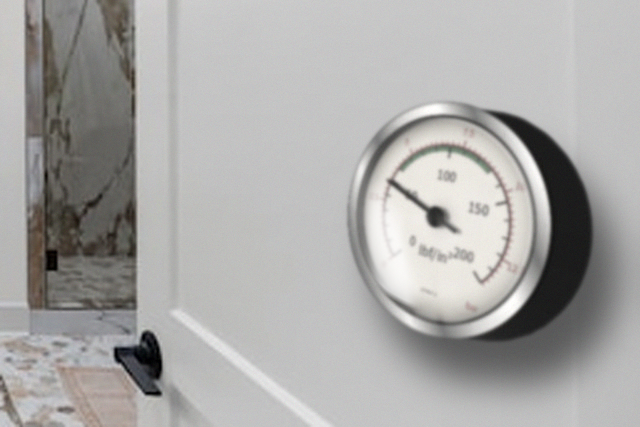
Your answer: {"value": 50, "unit": "psi"}
